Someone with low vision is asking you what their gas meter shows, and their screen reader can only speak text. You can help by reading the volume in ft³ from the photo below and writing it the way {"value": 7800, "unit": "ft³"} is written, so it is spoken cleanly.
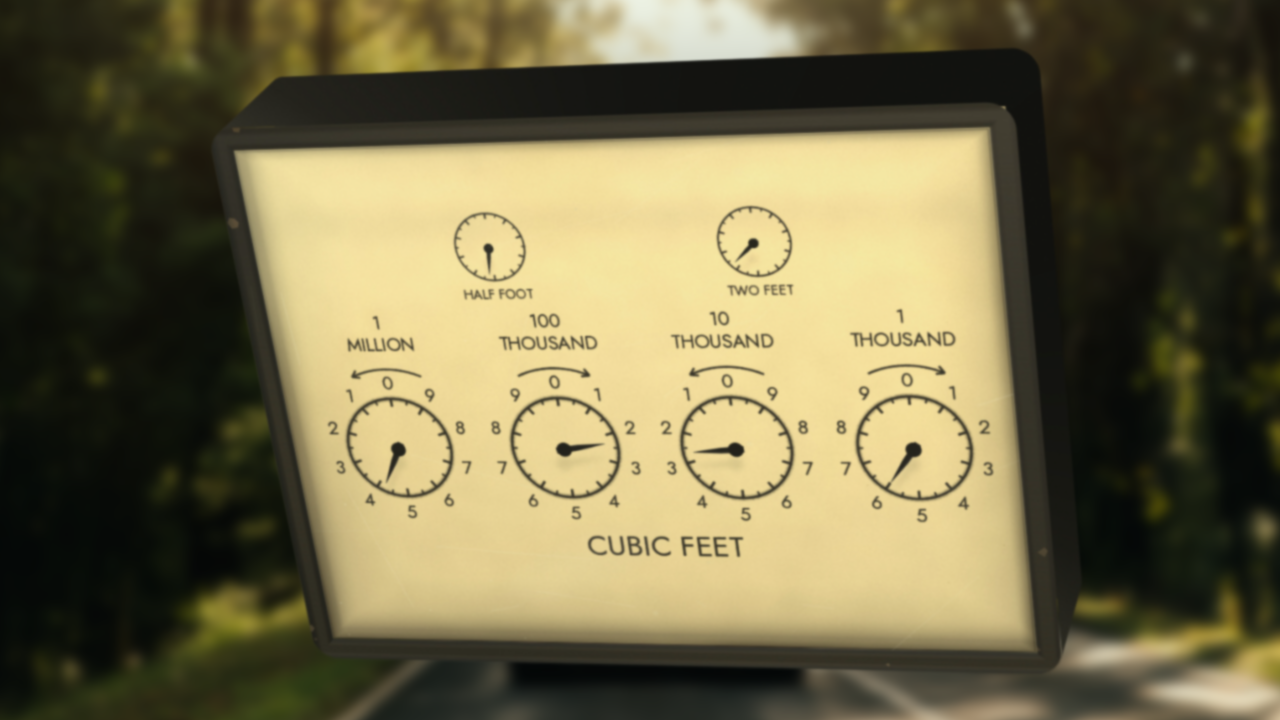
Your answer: {"value": 422600, "unit": "ft³"}
